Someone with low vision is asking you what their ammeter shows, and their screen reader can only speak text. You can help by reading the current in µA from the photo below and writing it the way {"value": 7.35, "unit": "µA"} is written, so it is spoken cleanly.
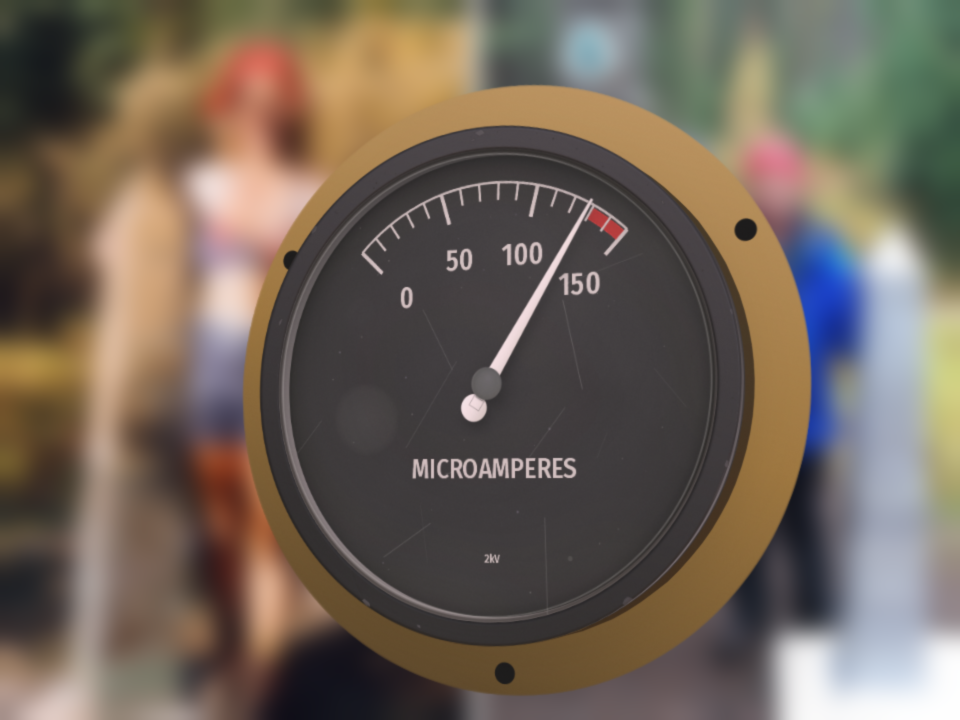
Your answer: {"value": 130, "unit": "µA"}
